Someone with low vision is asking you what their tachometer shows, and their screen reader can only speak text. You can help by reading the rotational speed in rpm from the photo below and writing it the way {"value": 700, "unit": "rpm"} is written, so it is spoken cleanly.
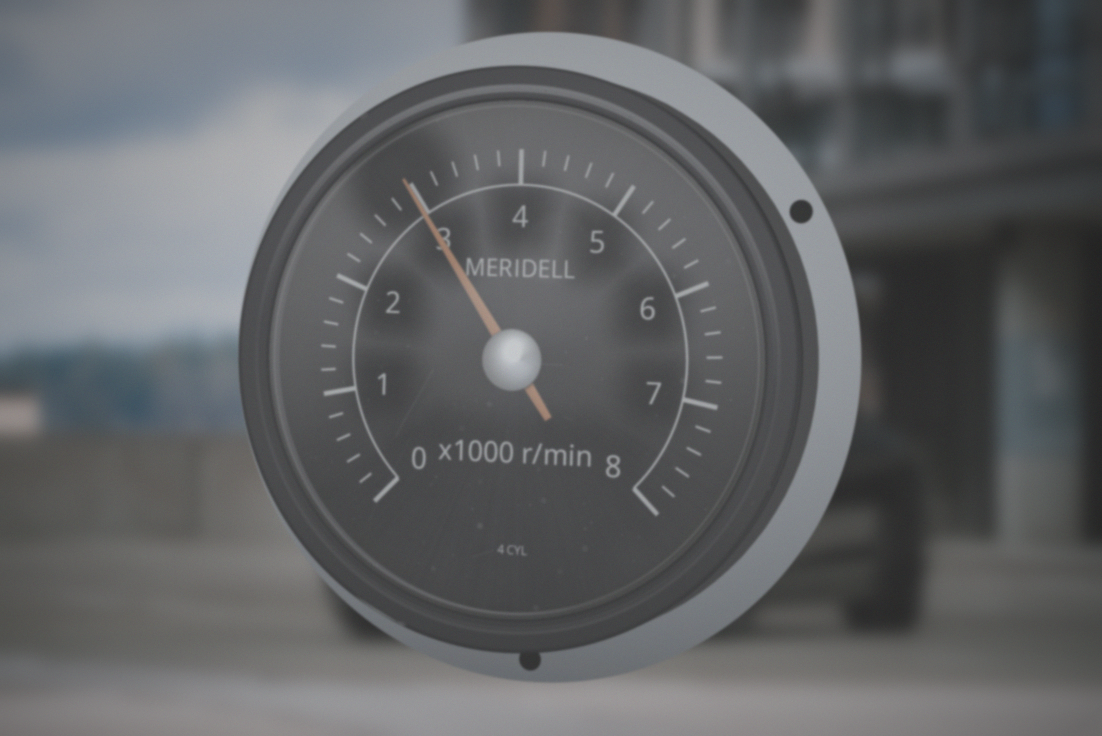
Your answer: {"value": 3000, "unit": "rpm"}
